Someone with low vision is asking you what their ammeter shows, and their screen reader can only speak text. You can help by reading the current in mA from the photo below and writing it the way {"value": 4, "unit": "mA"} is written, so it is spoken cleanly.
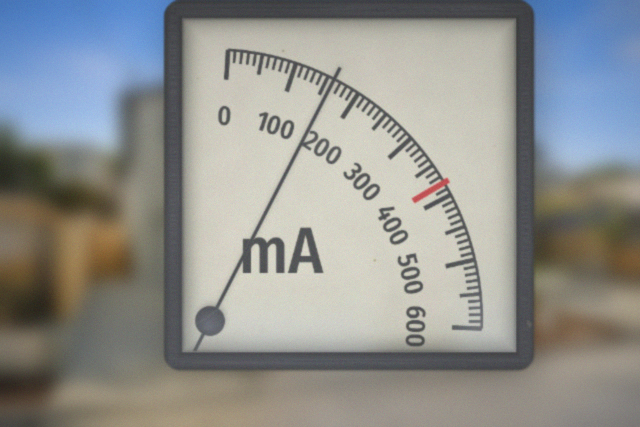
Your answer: {"value": 160, "unit": "mA"}
